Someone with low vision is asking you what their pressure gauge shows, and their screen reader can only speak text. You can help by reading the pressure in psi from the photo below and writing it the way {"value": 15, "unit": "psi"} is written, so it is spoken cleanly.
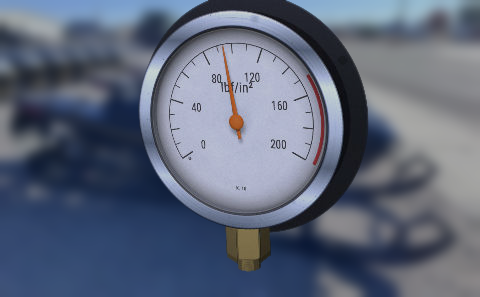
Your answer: {"value": 95, "unit": "psi"}
